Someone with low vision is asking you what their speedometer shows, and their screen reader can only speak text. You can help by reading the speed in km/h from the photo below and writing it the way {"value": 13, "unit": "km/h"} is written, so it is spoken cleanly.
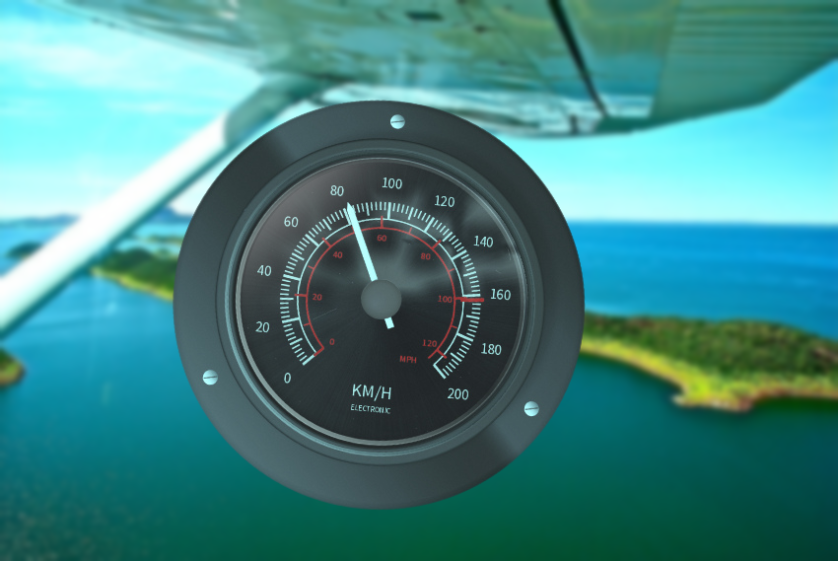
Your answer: {"value": 82, "unit": "km/h"}
